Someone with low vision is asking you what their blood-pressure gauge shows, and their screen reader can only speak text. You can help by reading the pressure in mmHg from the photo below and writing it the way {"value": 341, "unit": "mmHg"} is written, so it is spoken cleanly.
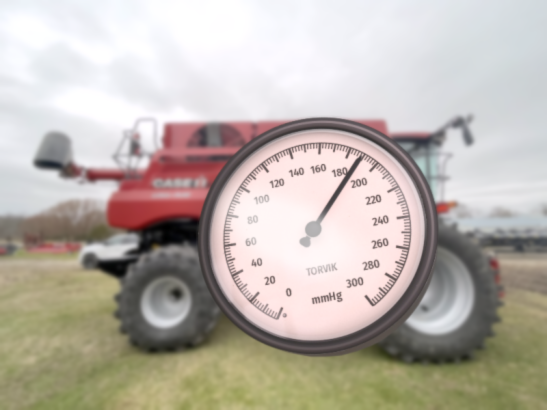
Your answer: {"value": 190, "unit": "mmHg"}
